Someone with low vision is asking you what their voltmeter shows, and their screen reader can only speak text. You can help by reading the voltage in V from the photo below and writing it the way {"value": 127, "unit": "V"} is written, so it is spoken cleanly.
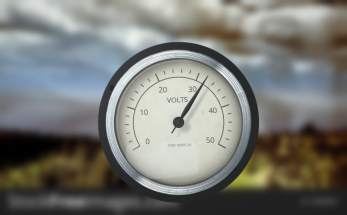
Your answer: {"value": 32, "unit": "V"}
